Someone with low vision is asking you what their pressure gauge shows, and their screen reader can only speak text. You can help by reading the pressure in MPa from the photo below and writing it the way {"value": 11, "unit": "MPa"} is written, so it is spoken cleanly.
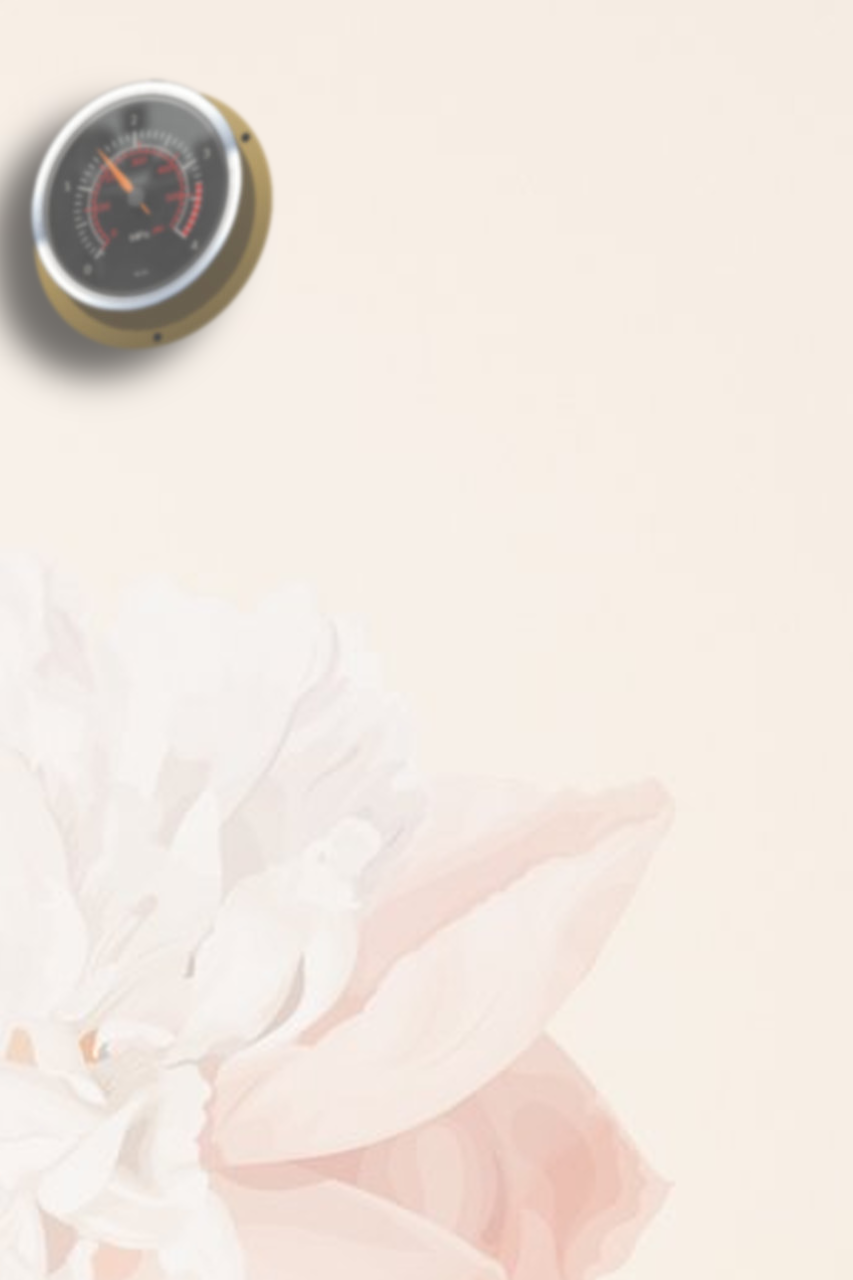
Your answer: {"value": 1.5, "unit": "MPa"}
